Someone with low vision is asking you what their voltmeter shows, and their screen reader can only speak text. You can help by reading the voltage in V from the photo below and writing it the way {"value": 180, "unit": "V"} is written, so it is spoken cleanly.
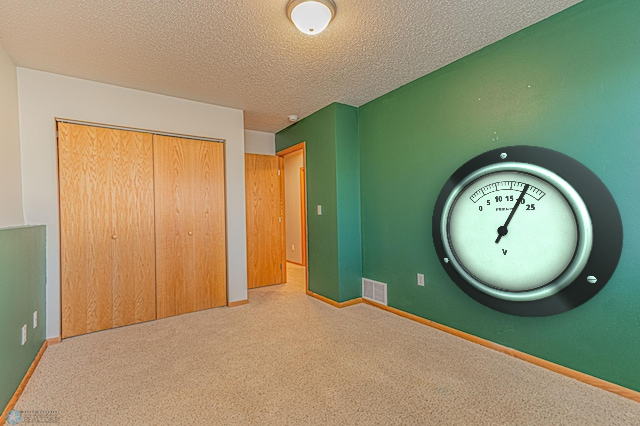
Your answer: {"value": 20, "unit": "V"}
